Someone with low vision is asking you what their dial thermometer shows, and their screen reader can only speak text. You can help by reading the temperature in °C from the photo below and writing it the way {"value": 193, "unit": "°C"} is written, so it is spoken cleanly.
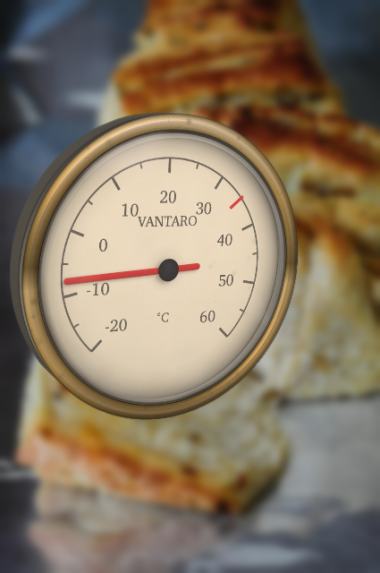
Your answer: {"value": -7.5, "unit": "°C"}
